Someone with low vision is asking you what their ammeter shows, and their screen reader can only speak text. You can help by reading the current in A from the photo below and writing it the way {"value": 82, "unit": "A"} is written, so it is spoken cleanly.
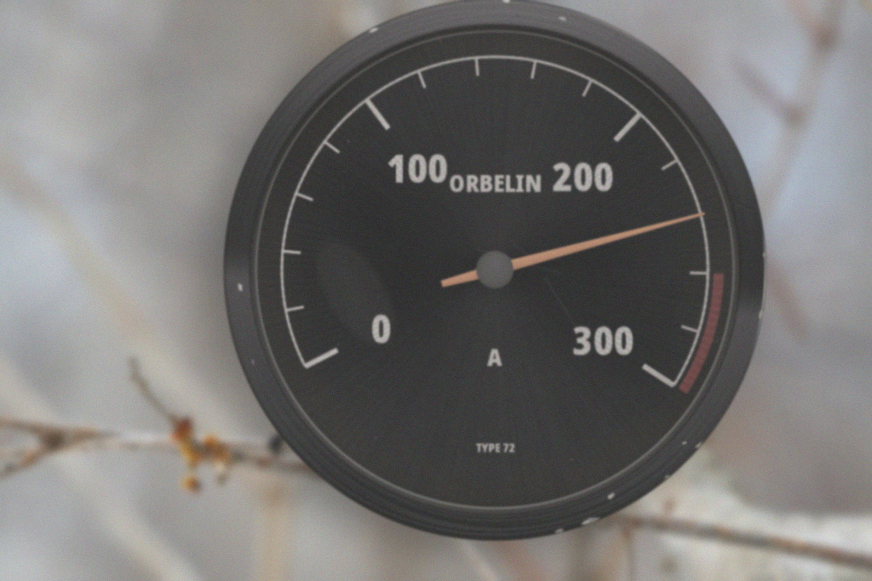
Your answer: {"value": 240, "unit": "A"}
